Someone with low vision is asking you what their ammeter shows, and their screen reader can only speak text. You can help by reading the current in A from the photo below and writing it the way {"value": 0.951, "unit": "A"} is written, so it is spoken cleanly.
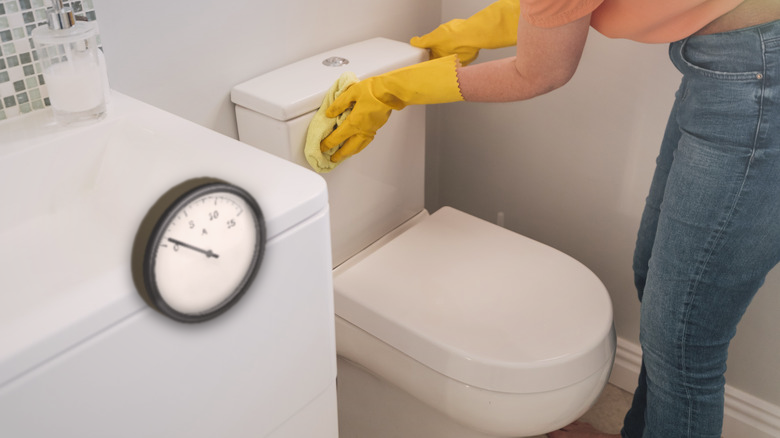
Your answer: {"value": 1, "unit": "A"}
